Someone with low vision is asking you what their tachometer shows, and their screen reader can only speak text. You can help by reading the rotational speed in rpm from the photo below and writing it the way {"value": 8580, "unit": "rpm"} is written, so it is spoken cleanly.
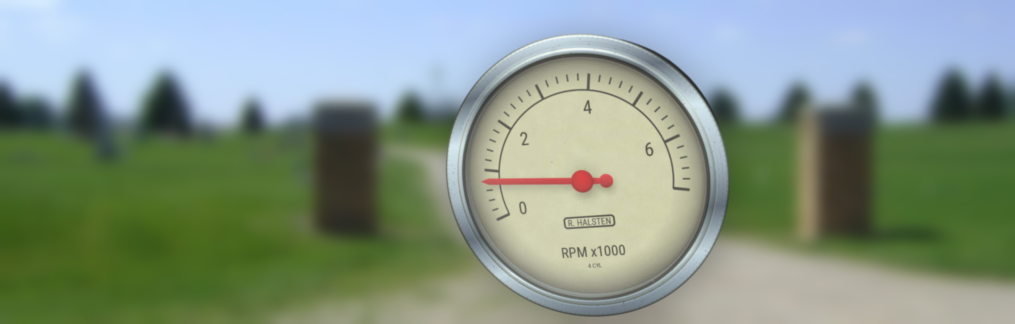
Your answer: {"value": 800, "unit": "rpm"}
